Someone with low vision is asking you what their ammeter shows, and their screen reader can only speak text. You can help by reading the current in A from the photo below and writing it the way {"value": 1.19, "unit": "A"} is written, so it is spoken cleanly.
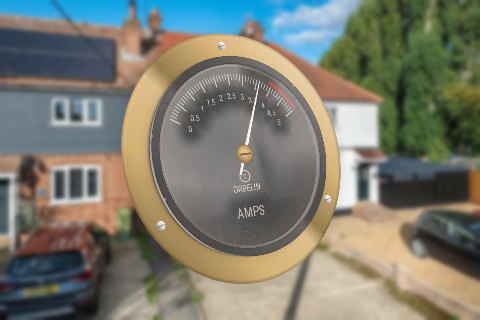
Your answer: {"value": 3.5, "unit": "A"}
